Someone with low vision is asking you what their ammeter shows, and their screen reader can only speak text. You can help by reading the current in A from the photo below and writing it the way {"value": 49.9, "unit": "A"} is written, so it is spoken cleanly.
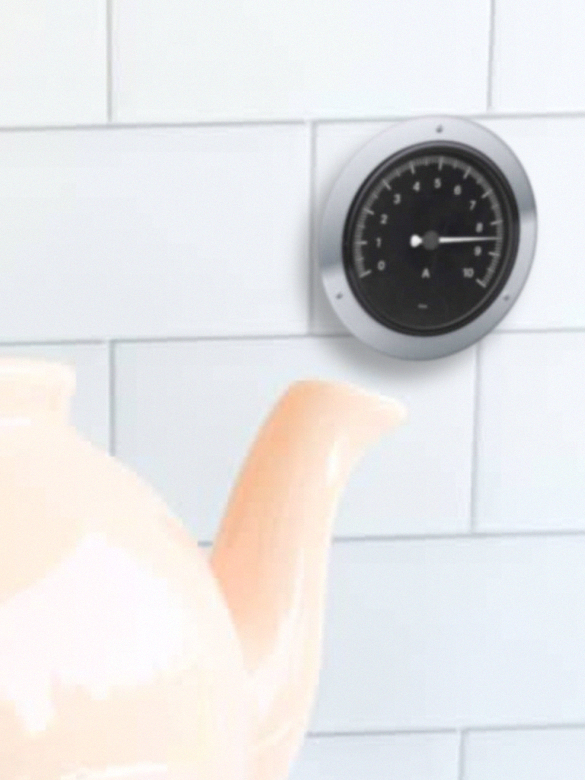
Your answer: {"value": 8.5, "unit": "A"}
